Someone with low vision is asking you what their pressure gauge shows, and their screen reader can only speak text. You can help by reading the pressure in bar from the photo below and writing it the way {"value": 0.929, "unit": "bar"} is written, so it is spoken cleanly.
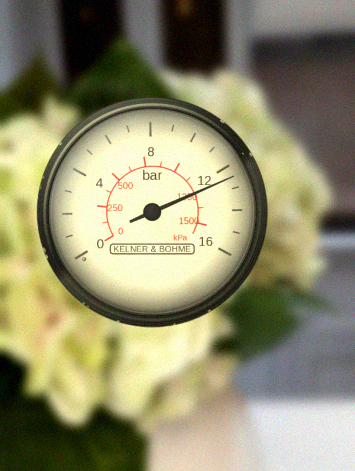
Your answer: {"value": 12.5, "unit": "bar"}
